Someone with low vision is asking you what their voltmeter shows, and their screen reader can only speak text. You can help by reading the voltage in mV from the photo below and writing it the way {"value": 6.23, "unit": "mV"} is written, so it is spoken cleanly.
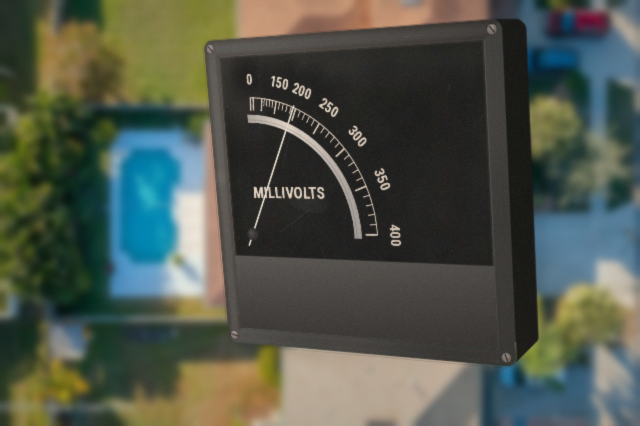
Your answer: {"value": 200, "unit": "mV"}
